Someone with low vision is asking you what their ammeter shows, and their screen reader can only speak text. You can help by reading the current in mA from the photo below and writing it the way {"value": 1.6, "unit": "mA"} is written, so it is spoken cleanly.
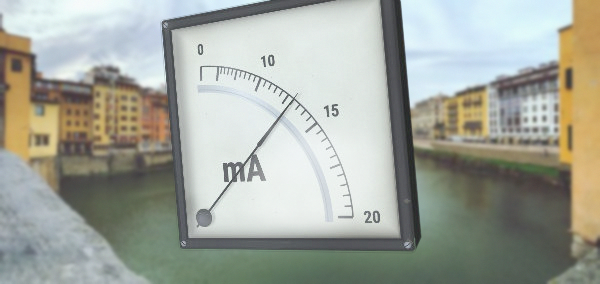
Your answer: {"value": 13, "unit": "mA"}
